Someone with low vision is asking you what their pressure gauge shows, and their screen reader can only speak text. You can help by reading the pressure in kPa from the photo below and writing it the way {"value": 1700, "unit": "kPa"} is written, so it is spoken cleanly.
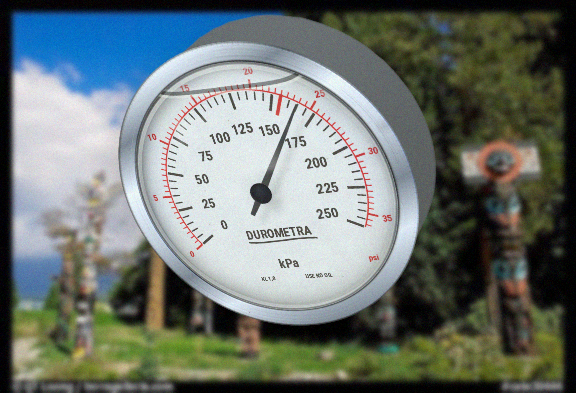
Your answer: {"value": 165, "unit": "kPa"}
